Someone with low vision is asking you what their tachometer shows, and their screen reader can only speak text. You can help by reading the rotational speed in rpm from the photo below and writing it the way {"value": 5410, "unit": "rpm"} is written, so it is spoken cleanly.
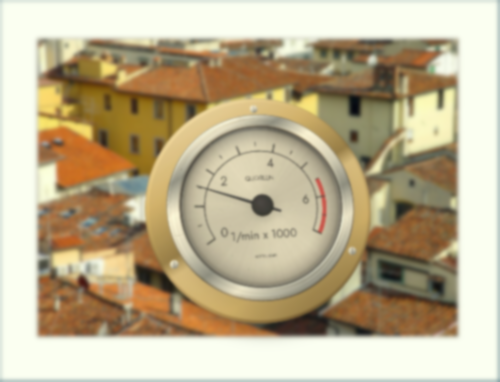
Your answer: {"value": 1500, "unit": "rpm"}
